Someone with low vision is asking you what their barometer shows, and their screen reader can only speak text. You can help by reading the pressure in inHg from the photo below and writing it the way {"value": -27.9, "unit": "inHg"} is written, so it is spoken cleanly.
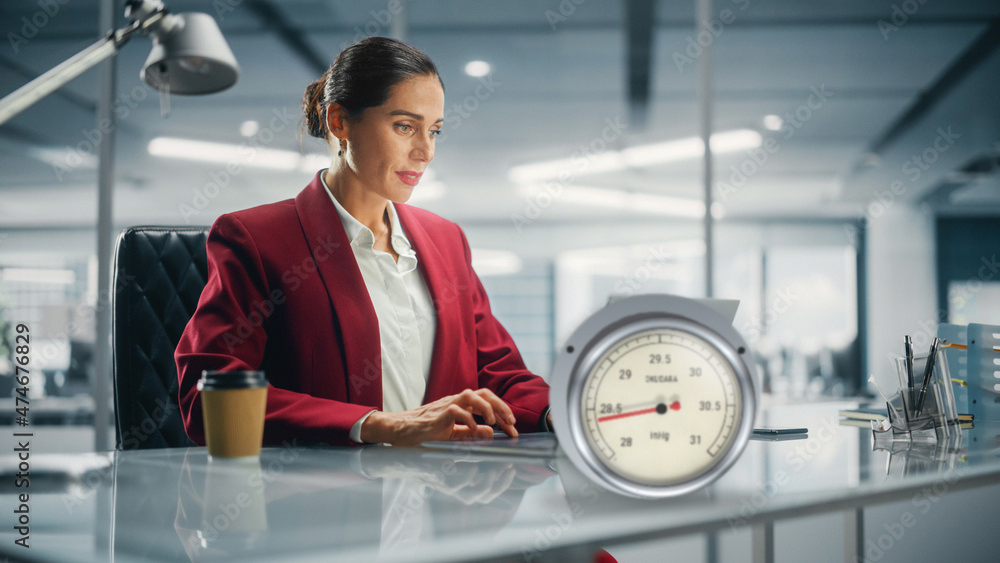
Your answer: {"value": 28.4, "unit": "inHg"}
